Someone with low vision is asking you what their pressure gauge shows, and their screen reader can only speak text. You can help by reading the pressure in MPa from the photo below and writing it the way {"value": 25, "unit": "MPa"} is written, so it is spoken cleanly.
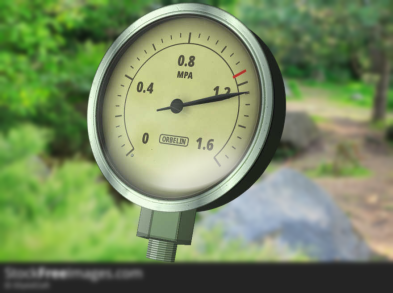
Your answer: {"value": 1.25, "unit": "MPa"}
